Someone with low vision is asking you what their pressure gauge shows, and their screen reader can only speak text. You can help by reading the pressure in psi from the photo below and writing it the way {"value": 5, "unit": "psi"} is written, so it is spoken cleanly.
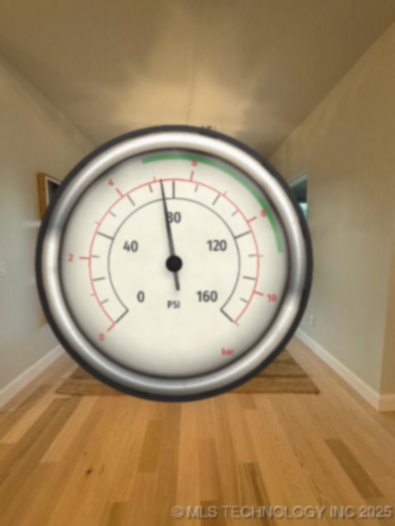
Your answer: {"value": 75, "unit": "psi"}
